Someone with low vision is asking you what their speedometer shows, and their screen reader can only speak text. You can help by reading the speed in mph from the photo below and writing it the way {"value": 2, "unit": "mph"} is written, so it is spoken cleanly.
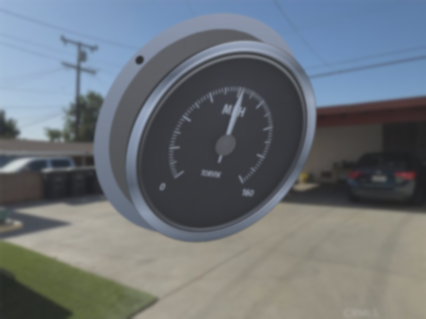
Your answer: {"value": 80, "unit": "mph"}
